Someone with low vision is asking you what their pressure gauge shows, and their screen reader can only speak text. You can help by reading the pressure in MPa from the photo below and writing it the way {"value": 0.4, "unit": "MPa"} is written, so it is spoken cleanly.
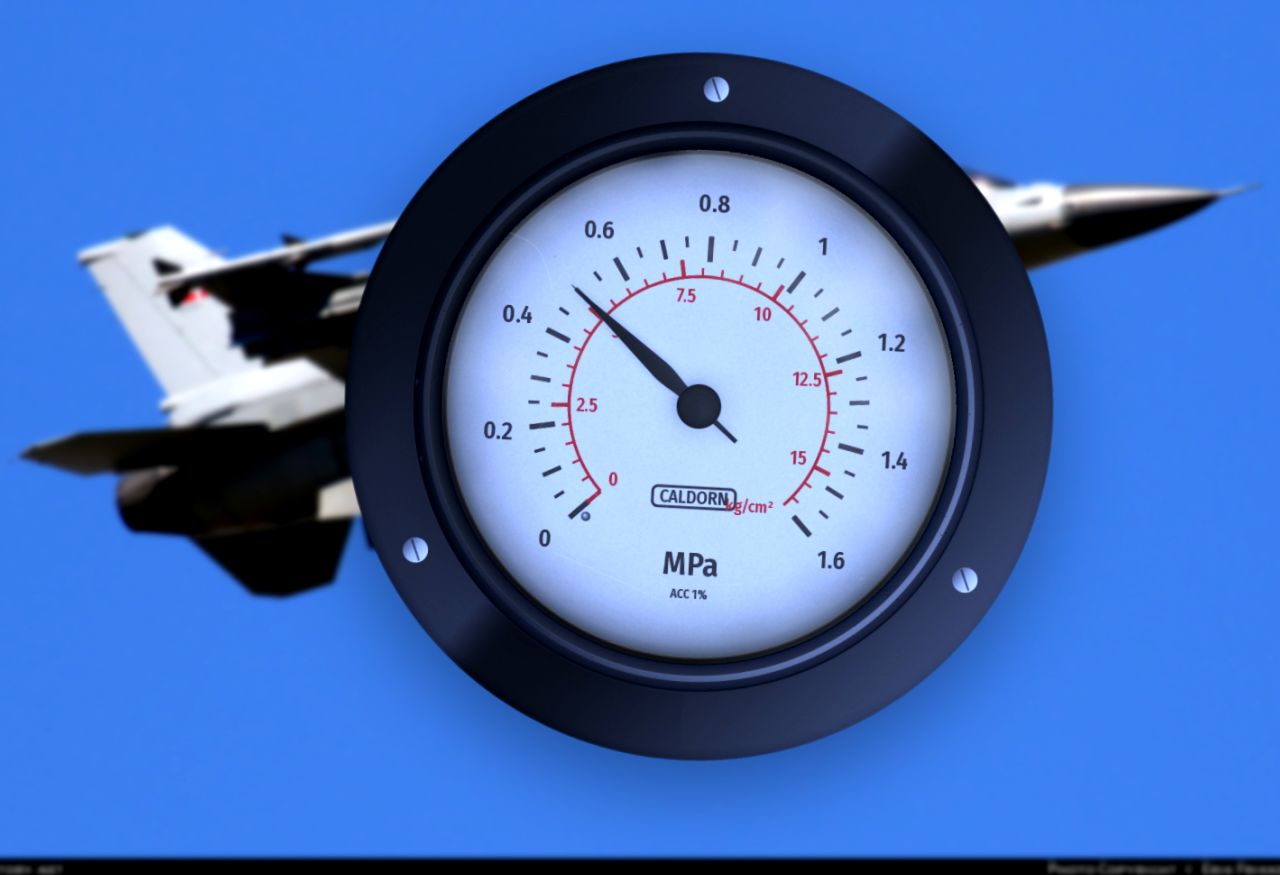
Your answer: {"value": 0.5, "unit": "MPa"}
